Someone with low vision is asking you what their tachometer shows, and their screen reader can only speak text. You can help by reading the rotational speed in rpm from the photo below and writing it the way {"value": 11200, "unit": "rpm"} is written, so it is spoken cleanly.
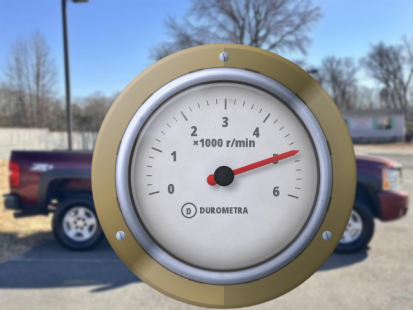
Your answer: {"value": 5000, "unit": "rpm"}
